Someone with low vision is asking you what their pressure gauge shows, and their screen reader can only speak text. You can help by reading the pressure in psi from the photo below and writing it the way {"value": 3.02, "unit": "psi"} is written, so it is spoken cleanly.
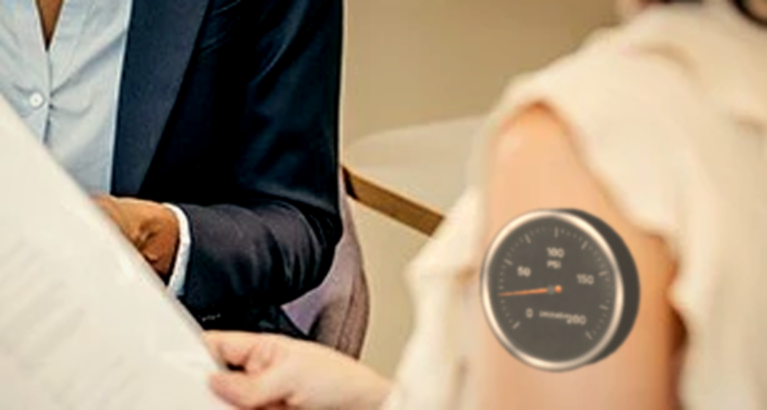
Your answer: {"value": 25, "unit": "psi"}
